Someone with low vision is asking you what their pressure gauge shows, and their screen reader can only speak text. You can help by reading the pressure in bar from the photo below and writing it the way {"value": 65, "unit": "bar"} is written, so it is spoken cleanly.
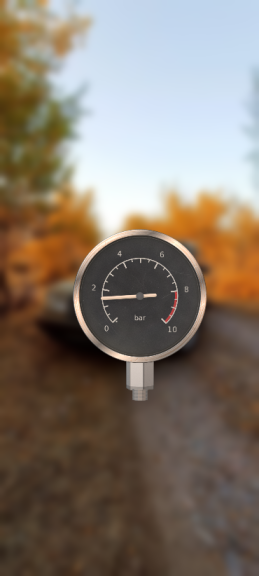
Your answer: {"value": 1.5, "unit": "bar"}
